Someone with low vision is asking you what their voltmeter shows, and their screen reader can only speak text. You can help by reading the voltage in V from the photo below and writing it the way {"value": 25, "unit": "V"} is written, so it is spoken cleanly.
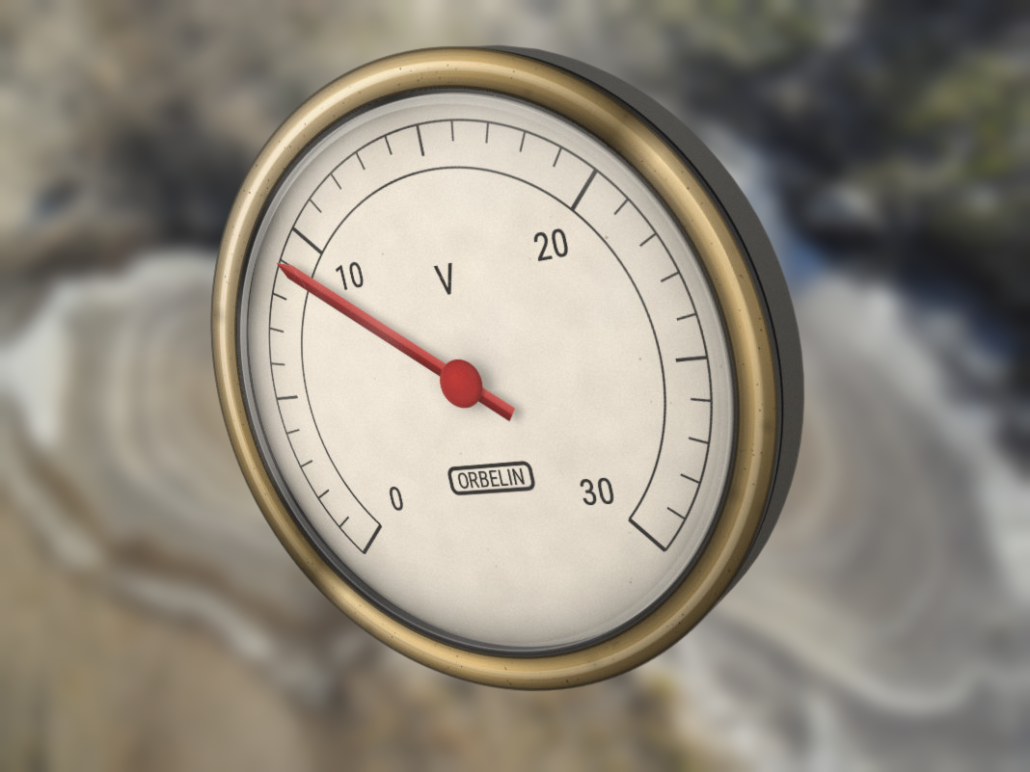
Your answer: {"value": 9, "unit": "V"}
